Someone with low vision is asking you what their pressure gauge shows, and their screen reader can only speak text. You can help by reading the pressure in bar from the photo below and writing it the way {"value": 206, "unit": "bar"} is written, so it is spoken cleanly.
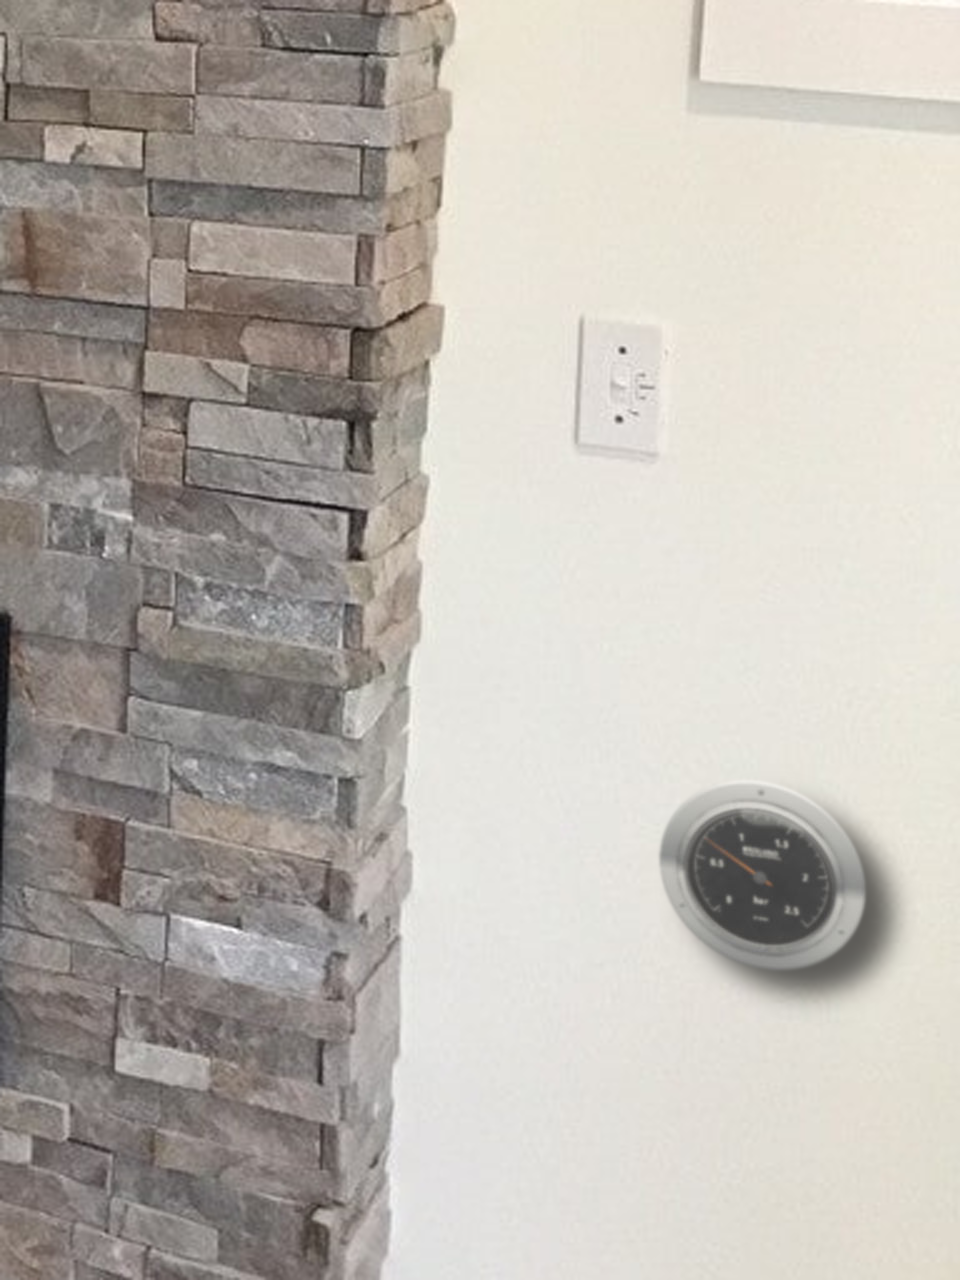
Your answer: {"value": 0.7, "unit": "bar"}
